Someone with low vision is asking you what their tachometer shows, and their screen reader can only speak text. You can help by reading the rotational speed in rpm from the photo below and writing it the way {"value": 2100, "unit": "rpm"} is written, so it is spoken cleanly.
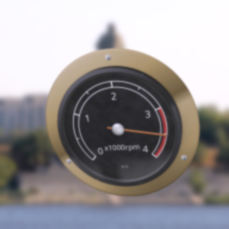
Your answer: {"value": 3500, "unit": "rpm"}
